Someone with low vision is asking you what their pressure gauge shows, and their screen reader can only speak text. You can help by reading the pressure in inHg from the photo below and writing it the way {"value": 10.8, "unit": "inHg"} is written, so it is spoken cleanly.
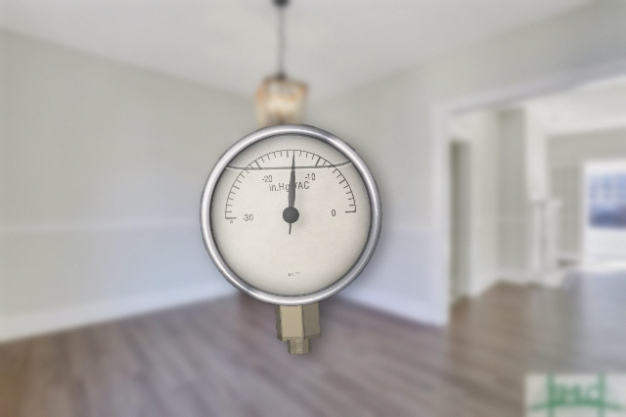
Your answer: {"value": -14, "unit": "inHg"}
